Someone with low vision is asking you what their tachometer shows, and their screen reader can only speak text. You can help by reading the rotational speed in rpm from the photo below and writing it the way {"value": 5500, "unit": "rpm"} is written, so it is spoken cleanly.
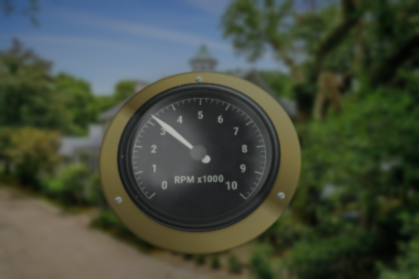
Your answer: {"value": 3200, "unit": "rpm"}
